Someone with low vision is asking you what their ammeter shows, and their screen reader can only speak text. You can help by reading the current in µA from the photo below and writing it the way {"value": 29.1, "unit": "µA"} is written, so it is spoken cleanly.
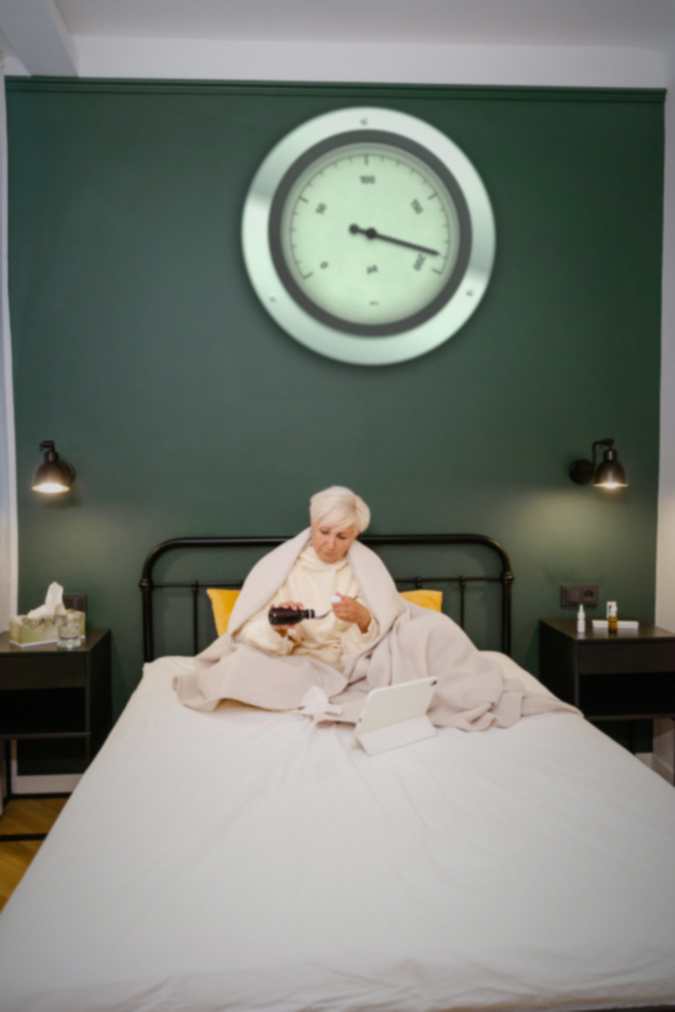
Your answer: {"value": 190, "unit": "µA"}
